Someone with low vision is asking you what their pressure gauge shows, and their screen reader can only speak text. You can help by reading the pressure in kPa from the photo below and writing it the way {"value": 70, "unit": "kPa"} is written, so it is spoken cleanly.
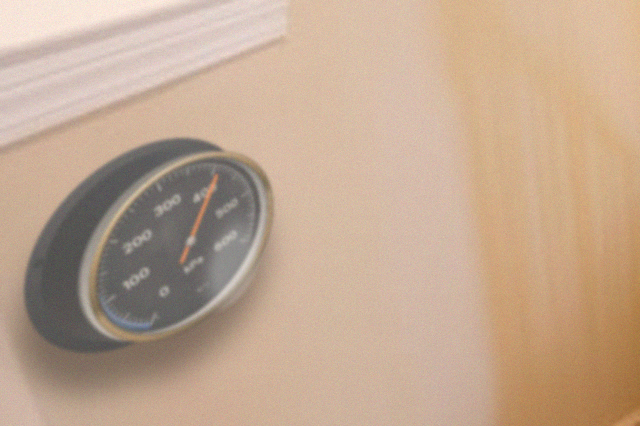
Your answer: {"value": 400, "unit": "kPa"}
